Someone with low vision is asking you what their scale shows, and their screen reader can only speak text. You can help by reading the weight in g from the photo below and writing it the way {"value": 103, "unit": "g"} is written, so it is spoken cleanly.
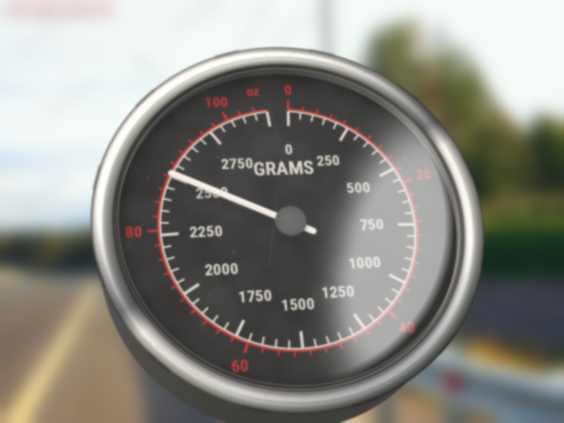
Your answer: {"value": 2500, "unit": "g"}
